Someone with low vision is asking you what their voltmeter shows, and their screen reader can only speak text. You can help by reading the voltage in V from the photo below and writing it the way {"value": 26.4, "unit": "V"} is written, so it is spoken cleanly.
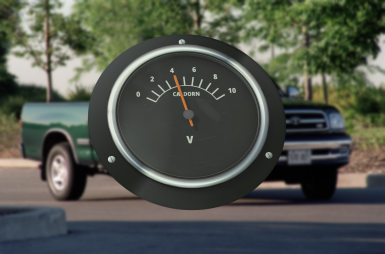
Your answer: {"value": 4, "unit": "V"}
